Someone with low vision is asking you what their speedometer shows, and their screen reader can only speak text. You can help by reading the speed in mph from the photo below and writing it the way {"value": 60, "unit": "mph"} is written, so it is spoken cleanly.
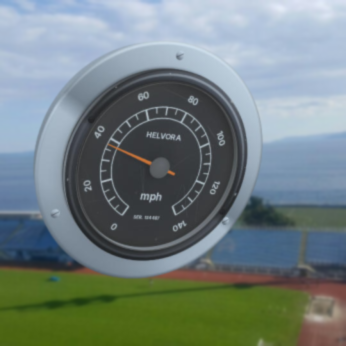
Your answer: {"value": 37.5, "unit": "mph"}
